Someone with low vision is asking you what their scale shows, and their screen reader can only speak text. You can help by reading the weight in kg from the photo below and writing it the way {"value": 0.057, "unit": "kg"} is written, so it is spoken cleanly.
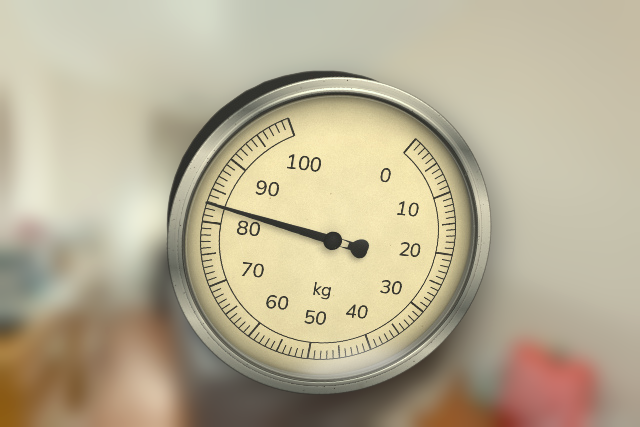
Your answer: {"value": 83, "unit": "kg"}
